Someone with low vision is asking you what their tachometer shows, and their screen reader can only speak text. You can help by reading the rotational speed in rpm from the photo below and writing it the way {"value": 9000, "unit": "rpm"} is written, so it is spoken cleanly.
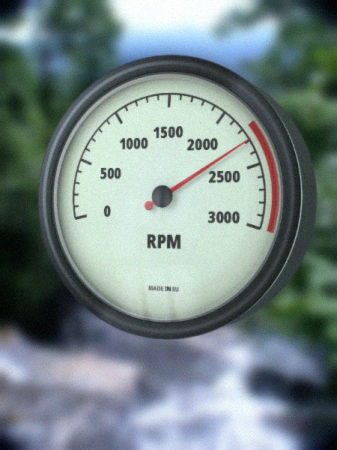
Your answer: {"value": 2300, "unit": "rpm"}
